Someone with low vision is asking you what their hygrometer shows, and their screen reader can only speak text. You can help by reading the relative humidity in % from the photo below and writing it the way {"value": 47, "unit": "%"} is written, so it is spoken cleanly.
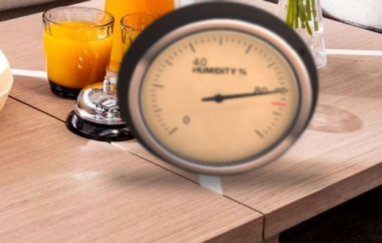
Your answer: {"value": 80, "unit": "%"}
